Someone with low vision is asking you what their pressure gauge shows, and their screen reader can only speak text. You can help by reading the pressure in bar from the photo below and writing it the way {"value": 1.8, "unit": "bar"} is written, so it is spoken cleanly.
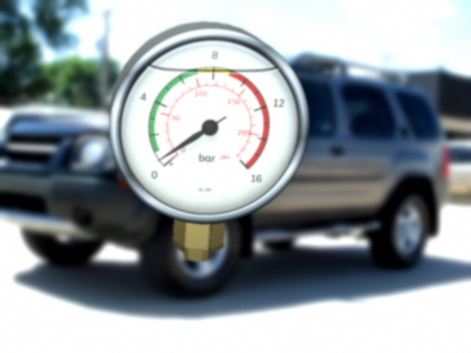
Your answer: {"value": 0.5, "unit": "bar"}
